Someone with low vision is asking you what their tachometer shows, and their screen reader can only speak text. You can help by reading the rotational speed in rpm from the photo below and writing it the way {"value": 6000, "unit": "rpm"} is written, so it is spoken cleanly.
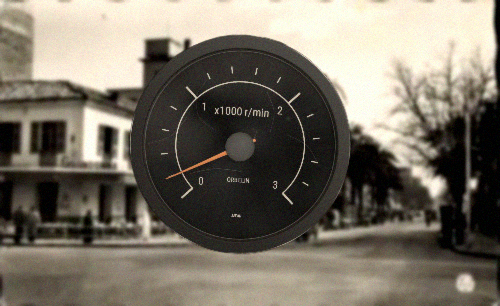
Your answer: {"value": 200, "unit": "rpm"}
